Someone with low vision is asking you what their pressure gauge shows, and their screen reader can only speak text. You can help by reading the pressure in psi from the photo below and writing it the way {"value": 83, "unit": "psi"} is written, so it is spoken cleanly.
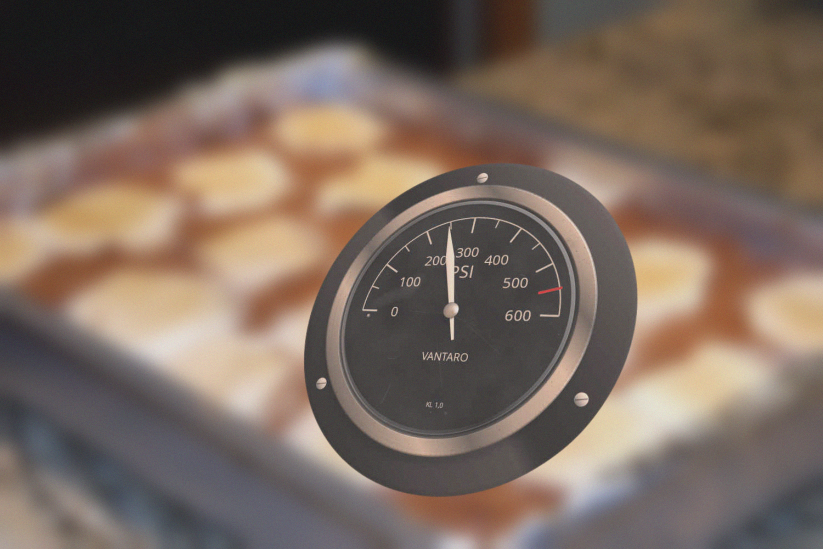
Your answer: {"value": 250, "unit": "psi"}
